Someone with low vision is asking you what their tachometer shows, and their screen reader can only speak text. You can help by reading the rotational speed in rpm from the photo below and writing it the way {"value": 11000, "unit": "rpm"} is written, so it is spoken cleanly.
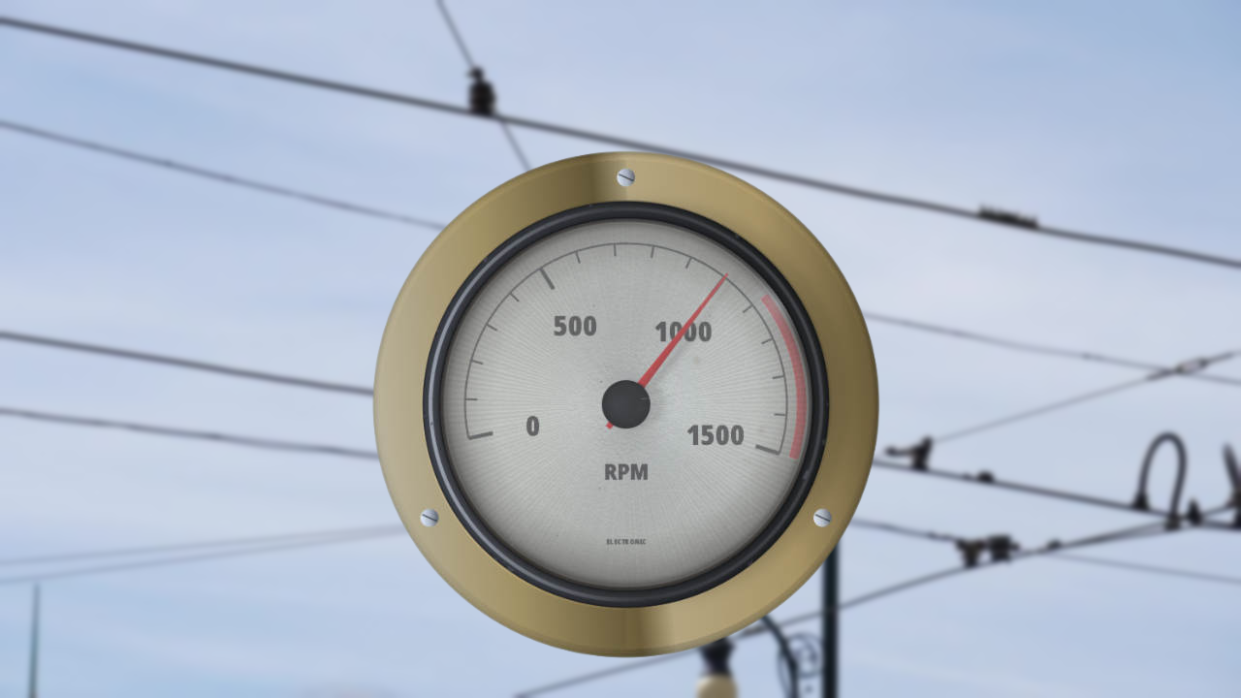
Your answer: {"value": 1000, "unit": "rpm"}
